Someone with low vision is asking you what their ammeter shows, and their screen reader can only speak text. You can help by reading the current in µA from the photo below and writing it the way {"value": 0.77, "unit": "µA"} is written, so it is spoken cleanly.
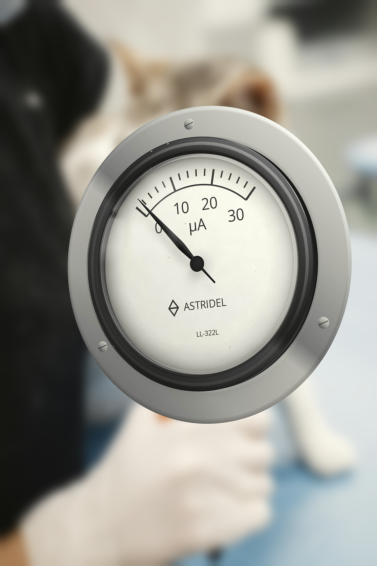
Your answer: {"value": 2, "unit": "µA"}
